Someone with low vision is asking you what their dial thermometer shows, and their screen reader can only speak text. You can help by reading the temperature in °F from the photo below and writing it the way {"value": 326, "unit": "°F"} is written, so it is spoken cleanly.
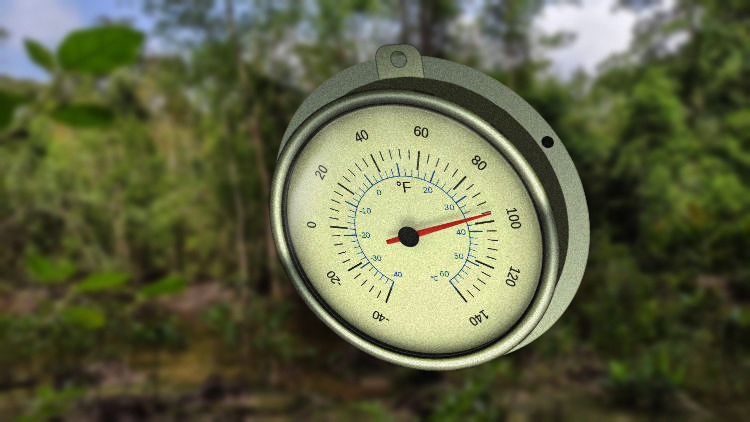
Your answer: {"value": 96, "unit": "°F"}
